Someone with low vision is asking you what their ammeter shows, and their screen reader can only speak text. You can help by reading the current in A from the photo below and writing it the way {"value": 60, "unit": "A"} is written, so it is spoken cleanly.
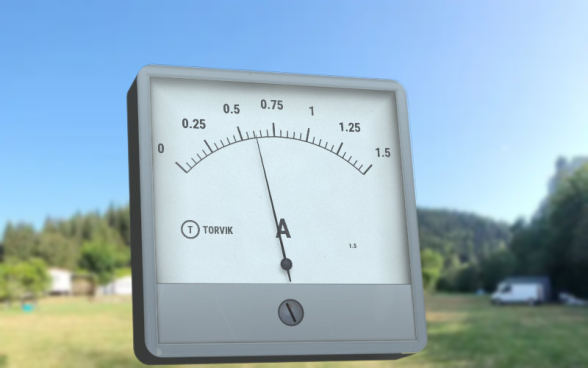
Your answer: {"value": 0.6, "unit": "A"}
